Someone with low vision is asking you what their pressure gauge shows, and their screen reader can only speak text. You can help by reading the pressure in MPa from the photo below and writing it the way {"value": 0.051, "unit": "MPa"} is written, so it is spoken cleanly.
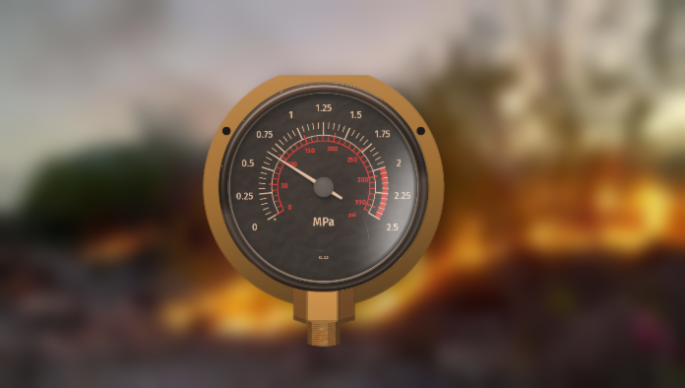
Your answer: {"value": 0.65, "unit": "MPa"}
